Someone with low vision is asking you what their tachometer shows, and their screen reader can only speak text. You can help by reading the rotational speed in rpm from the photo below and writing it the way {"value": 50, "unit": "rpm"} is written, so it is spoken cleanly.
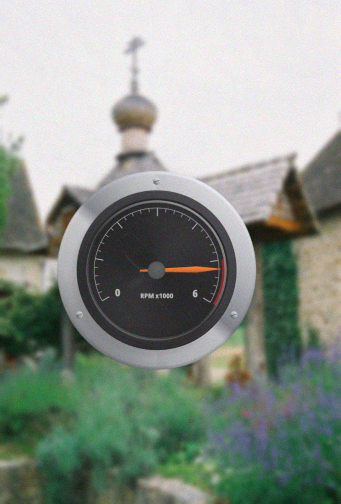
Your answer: {"value": 5200, "unit": "rpm"}
